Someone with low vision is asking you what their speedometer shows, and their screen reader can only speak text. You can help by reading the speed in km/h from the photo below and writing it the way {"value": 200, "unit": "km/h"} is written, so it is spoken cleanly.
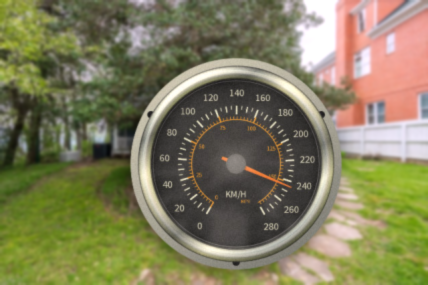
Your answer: {"value": 245, "unit": "km/h"}
